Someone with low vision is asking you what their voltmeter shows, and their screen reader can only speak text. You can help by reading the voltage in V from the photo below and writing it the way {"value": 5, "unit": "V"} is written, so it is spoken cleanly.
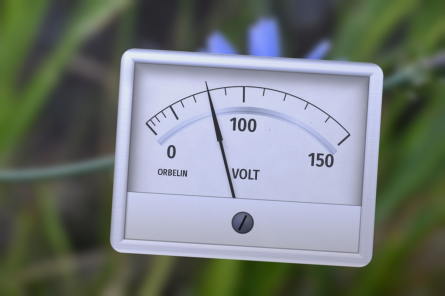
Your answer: {"value": 80, "unit": "V"}
